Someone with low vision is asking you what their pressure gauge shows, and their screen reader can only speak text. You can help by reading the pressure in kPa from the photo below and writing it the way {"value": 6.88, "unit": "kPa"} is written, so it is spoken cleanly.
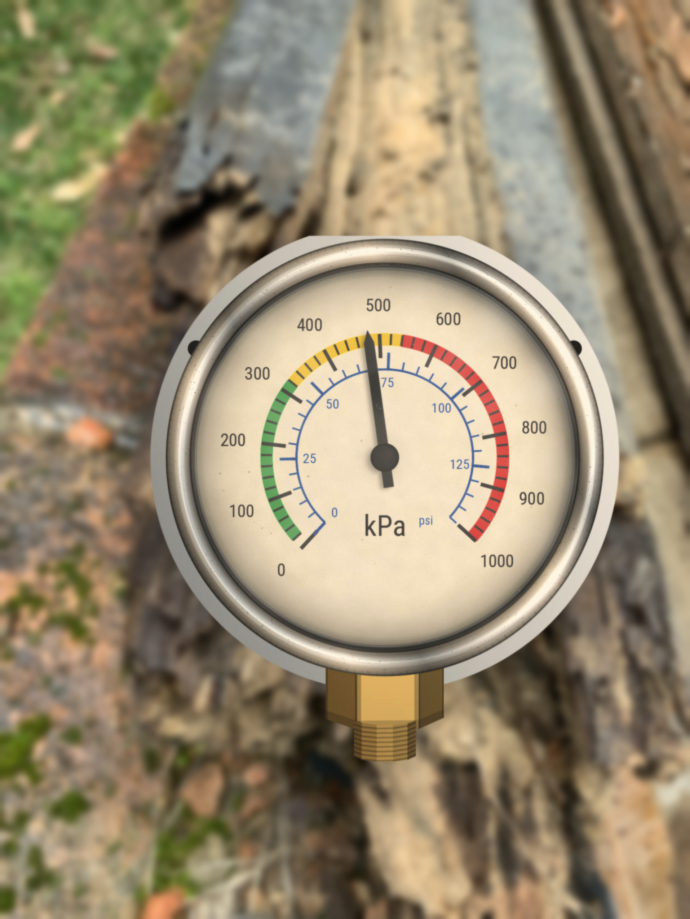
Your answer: {"value": 480, "unit": "kPa"}
